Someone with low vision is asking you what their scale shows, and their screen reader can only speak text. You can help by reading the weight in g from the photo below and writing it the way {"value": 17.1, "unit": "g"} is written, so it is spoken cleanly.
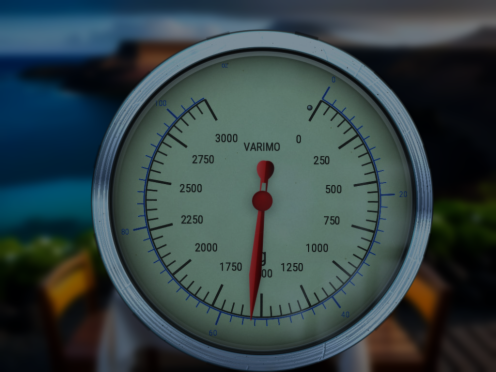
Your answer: {"value": 1550, "unit": "g"}
